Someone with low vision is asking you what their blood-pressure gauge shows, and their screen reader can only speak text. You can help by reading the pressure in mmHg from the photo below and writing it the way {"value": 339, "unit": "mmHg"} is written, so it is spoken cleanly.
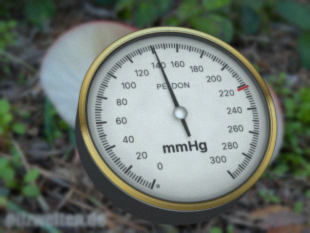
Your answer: {"value": 140, "unit": "mmHg"}
